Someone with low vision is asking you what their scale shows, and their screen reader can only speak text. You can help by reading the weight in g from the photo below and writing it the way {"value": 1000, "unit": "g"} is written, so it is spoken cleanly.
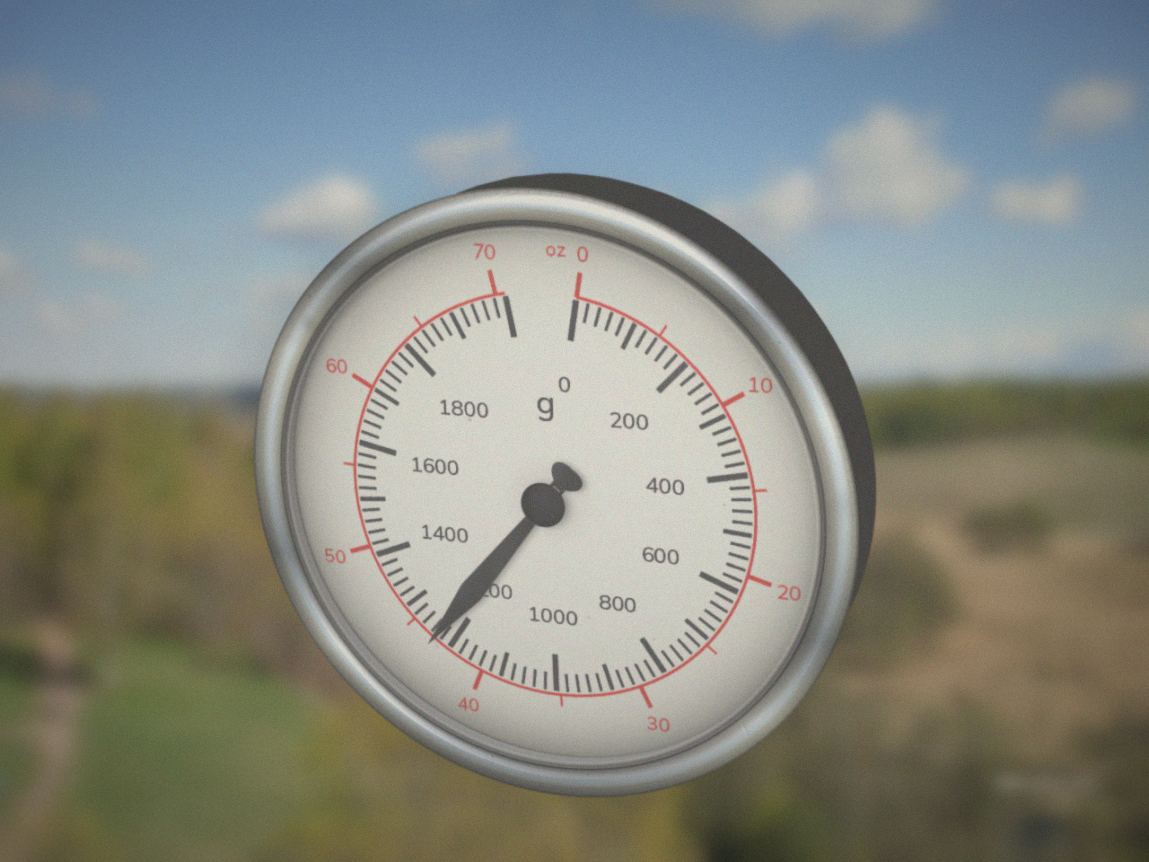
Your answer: {"value": 1230, "unit": "g"}
